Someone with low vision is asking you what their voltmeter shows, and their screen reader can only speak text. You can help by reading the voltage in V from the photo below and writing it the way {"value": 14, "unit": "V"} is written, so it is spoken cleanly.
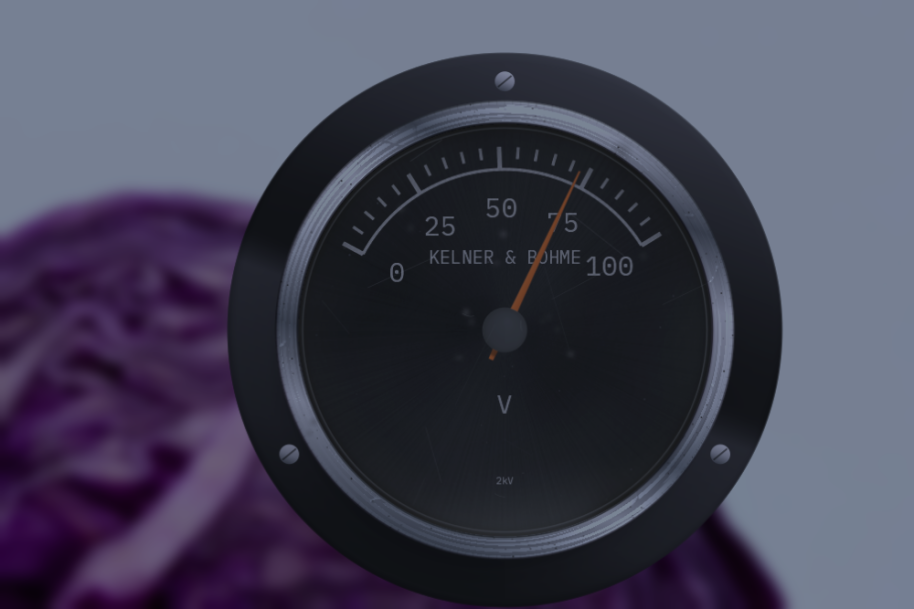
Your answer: {"value": 72.5, "unit": "V"}
